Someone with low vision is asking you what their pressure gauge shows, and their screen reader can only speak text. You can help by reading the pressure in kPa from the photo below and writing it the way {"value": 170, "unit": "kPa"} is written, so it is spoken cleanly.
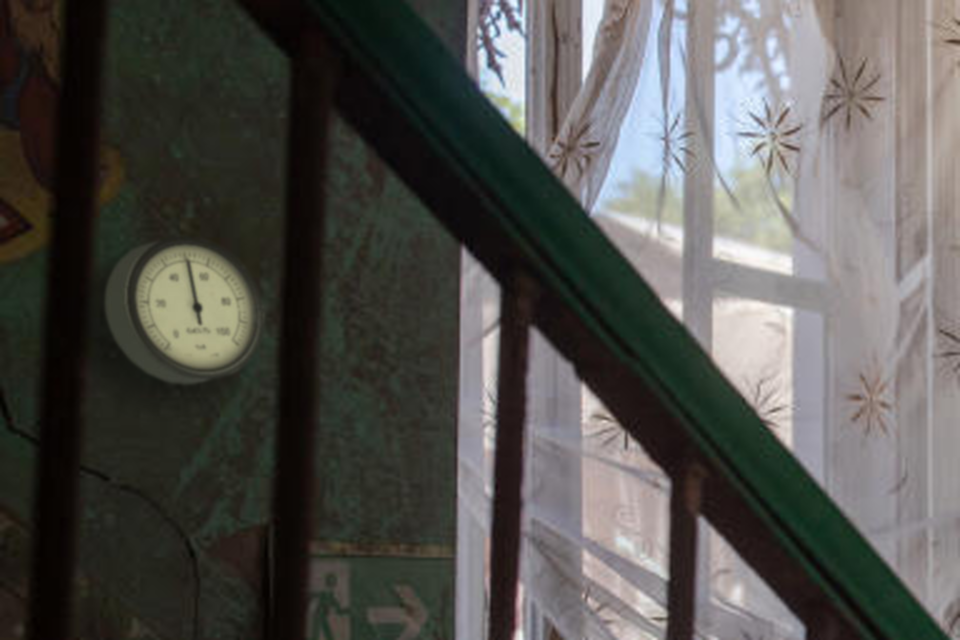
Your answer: {"value": 50, "unit": "kPa"}
